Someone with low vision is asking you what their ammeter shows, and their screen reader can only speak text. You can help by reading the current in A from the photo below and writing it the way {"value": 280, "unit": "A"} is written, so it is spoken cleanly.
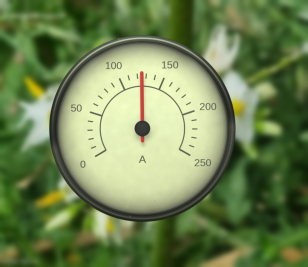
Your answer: {"value": 125, "unit": "A"}
